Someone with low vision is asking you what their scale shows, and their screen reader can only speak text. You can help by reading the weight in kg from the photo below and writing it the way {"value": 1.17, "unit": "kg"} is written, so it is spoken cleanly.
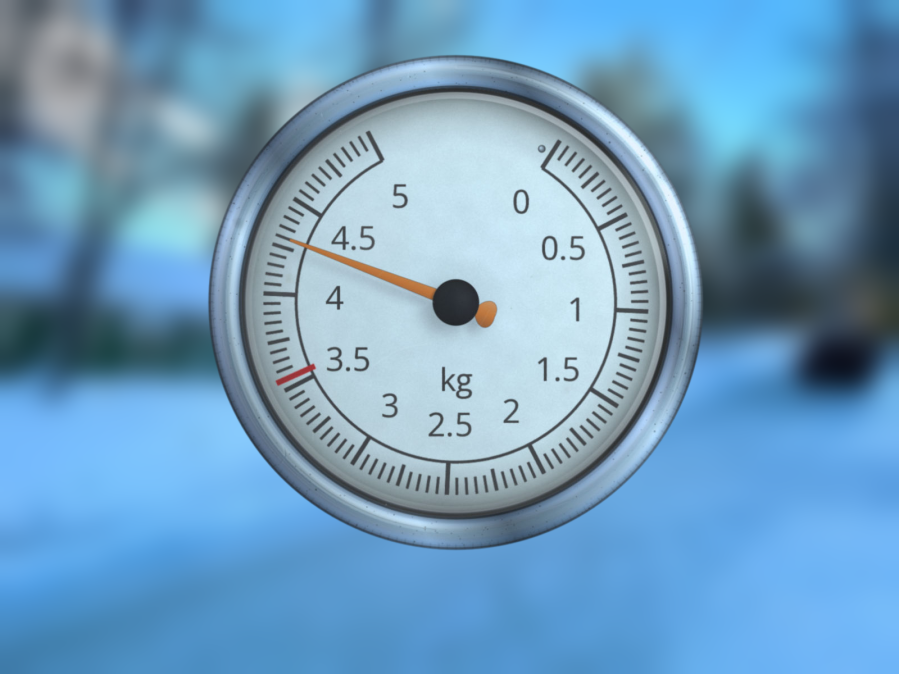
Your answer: {"value": 4.3, "unit": "kg"}
